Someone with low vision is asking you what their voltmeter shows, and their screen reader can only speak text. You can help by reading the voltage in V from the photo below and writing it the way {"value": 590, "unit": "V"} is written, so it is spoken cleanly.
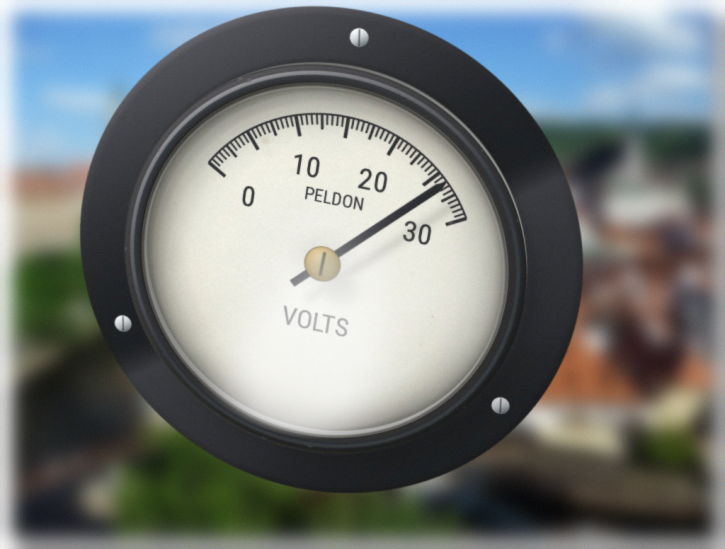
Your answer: {"value": 26, "unit": "V"}
